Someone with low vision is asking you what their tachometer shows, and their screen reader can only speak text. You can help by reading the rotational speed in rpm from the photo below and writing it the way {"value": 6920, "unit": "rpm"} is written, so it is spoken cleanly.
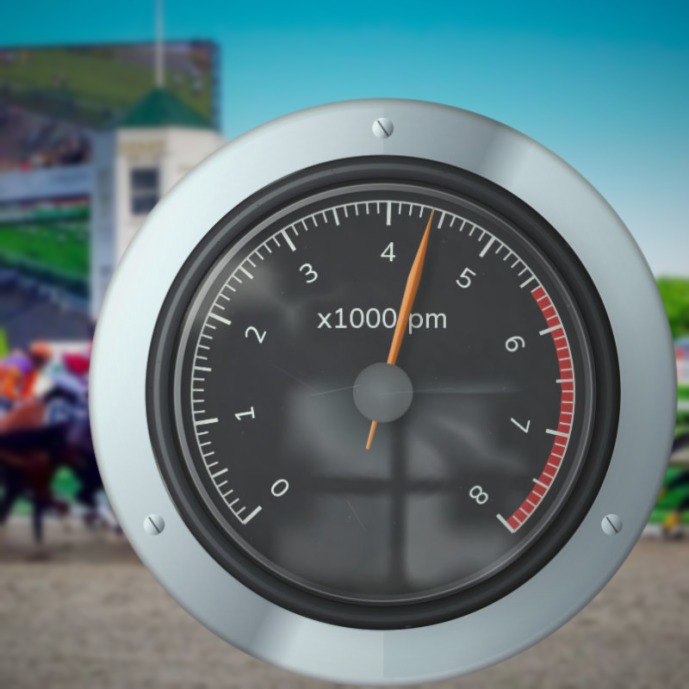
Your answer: {"value": 4400, "unit": "rpm"}
